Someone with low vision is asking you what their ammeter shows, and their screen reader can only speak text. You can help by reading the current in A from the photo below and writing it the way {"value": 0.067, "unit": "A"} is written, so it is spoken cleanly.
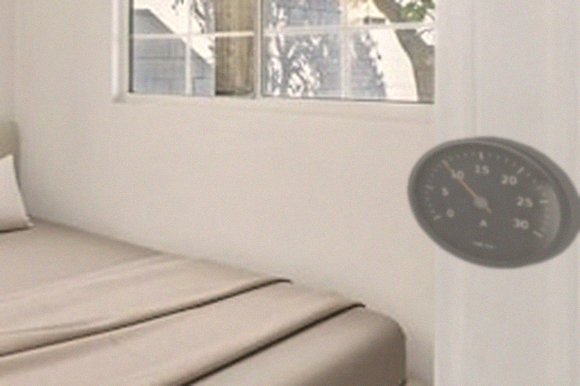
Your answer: {"value": 10, "unit": "A"}
